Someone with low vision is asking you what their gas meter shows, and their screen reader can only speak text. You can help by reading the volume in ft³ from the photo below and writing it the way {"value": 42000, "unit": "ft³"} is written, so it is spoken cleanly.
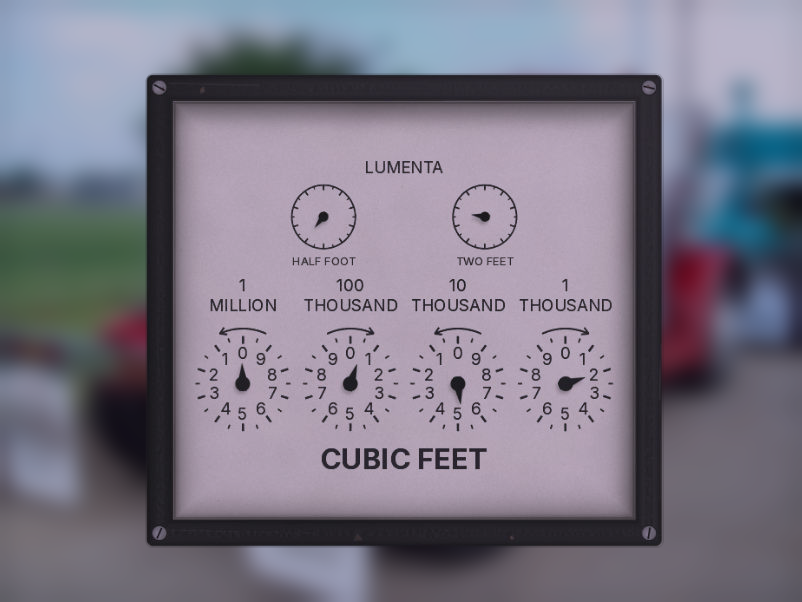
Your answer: {"value": 5200, "unit": "ft³"}
